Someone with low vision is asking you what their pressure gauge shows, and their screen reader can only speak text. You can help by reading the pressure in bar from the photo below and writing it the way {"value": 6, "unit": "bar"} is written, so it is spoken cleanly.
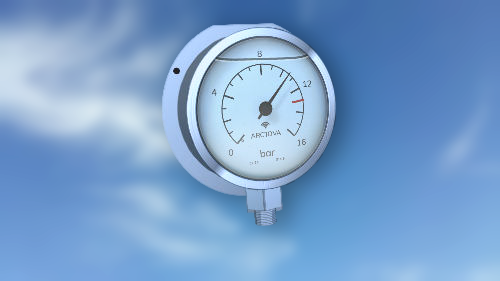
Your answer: {"value": 10.5, "unit": "bar"}
